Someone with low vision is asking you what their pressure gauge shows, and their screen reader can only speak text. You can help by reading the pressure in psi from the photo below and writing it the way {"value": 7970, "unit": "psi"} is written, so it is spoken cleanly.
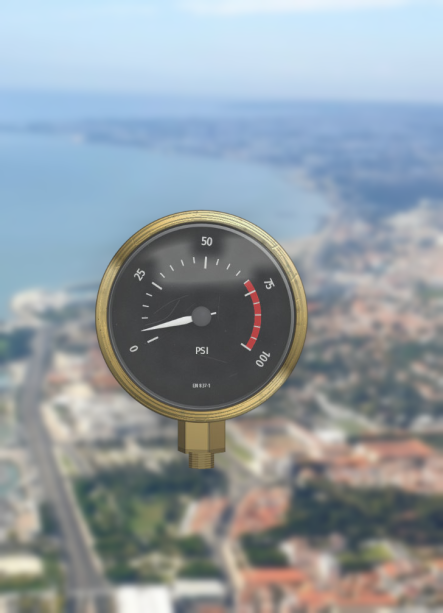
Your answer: {"value": 5, "unit": "psi"}
